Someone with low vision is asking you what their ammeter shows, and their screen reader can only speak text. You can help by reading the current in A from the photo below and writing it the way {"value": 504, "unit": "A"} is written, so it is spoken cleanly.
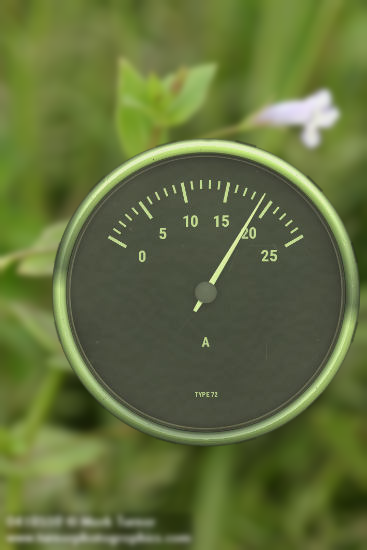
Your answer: {"value": 19, "unit": "A"}
